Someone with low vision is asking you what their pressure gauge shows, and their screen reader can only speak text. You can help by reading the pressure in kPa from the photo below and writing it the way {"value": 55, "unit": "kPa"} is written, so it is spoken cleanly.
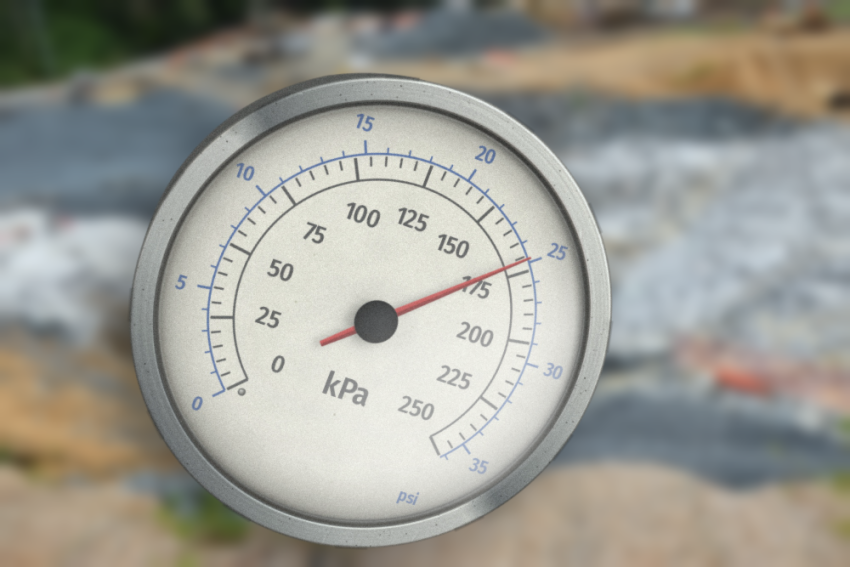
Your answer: {"value": 170, "unit": "kPa"}
